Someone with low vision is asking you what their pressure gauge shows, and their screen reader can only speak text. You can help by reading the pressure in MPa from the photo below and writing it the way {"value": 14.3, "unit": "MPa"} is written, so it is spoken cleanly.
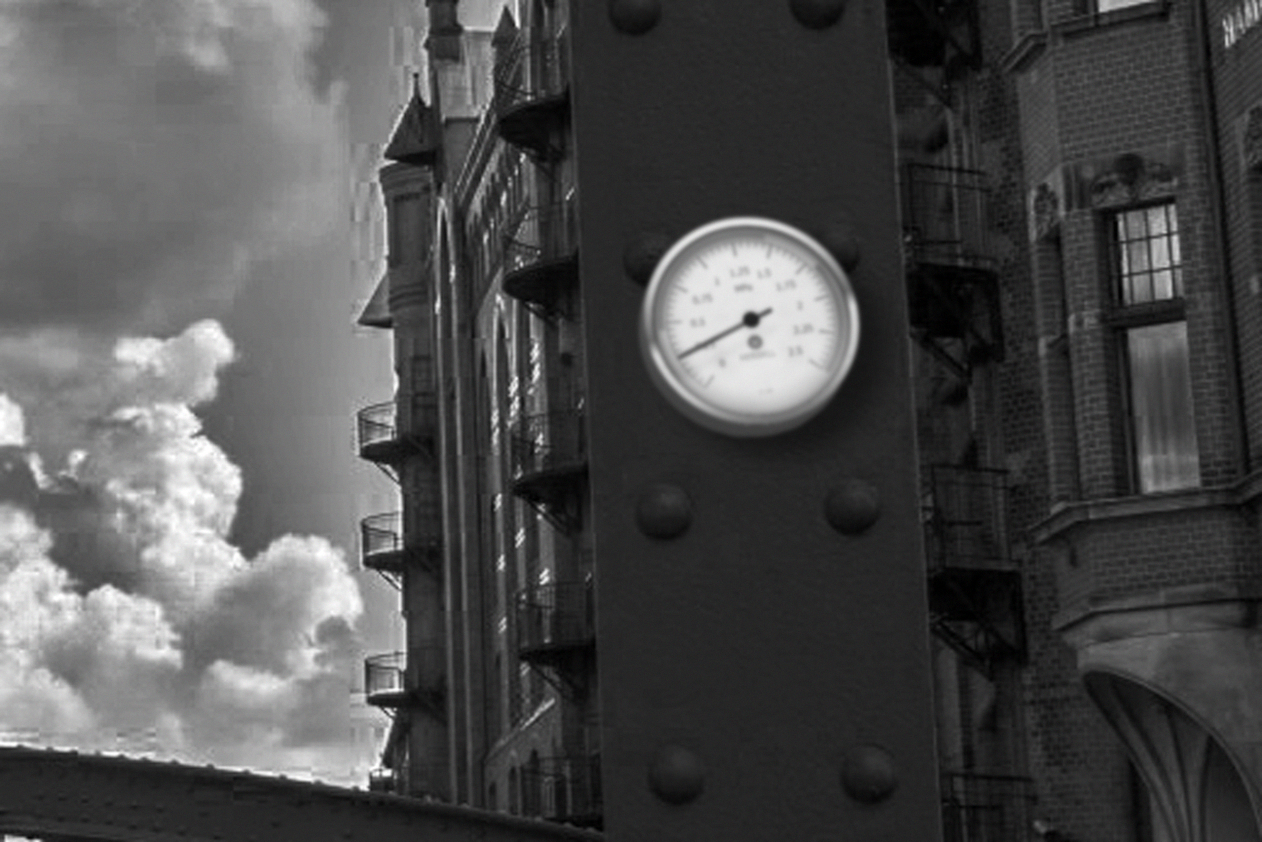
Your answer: {"value": 0.25, "unit": "MPa"}
